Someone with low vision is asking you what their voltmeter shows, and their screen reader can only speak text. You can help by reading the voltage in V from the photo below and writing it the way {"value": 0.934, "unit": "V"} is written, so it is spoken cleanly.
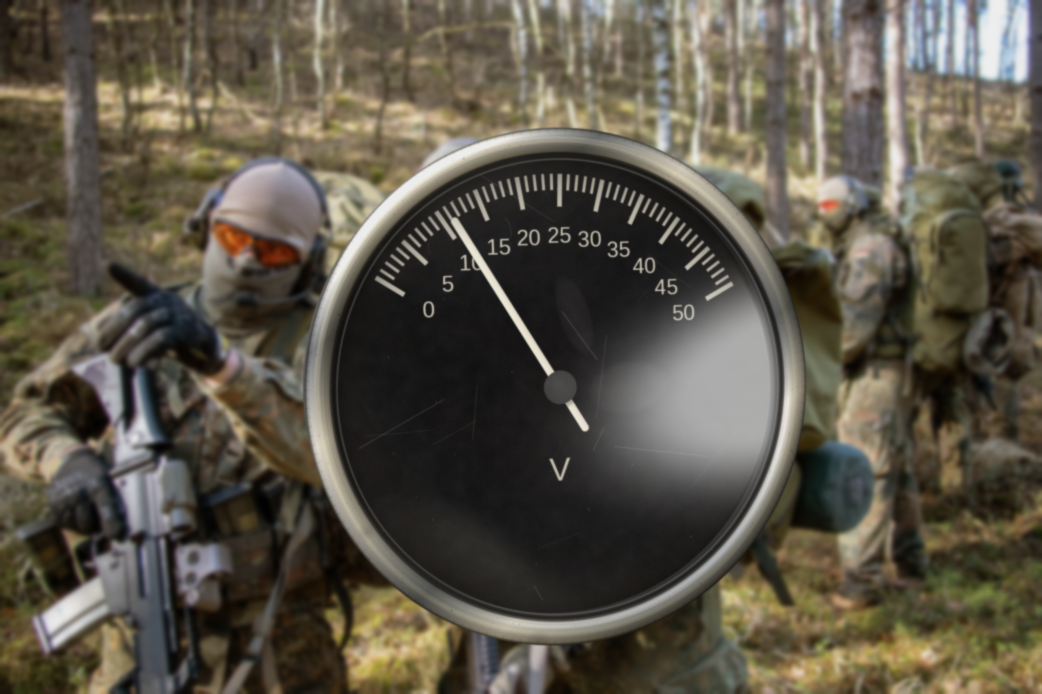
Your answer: {"value": 11, "unit": "V"}
